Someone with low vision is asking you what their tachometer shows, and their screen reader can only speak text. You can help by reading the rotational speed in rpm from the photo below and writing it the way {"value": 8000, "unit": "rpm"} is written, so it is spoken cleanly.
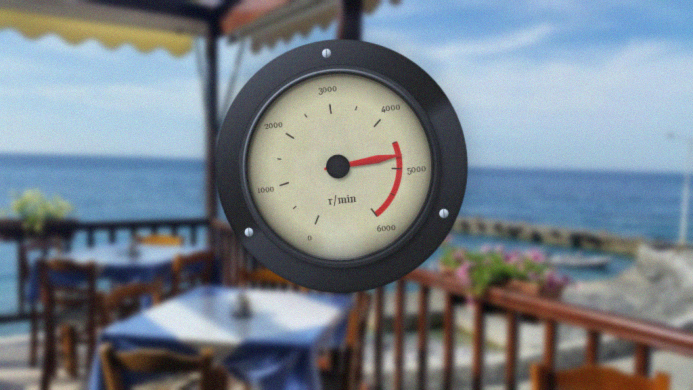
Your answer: {"value": 4750, "unit": "rpm"}
